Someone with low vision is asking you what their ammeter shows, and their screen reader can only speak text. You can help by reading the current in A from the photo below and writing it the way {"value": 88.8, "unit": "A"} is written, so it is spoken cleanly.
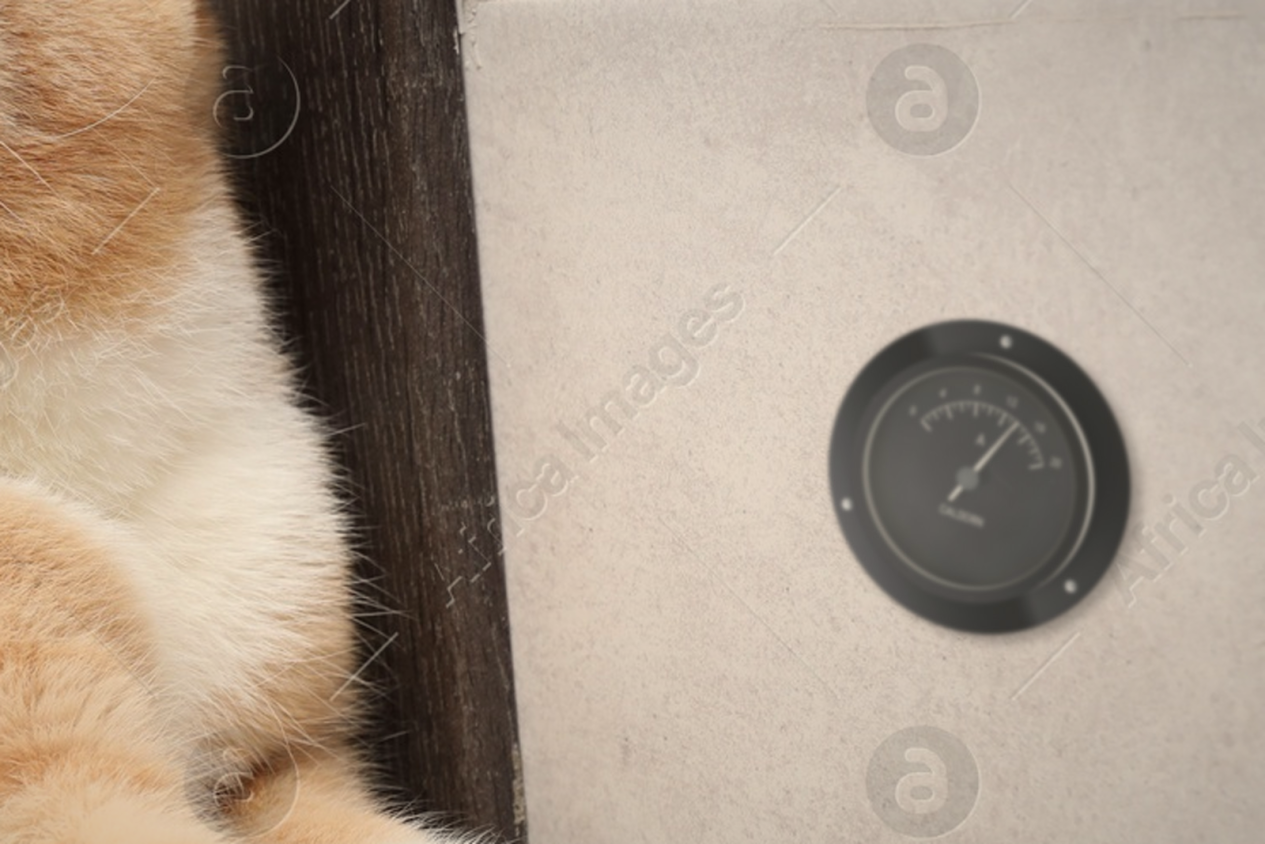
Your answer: {"value": 14, "unit": "A"}
